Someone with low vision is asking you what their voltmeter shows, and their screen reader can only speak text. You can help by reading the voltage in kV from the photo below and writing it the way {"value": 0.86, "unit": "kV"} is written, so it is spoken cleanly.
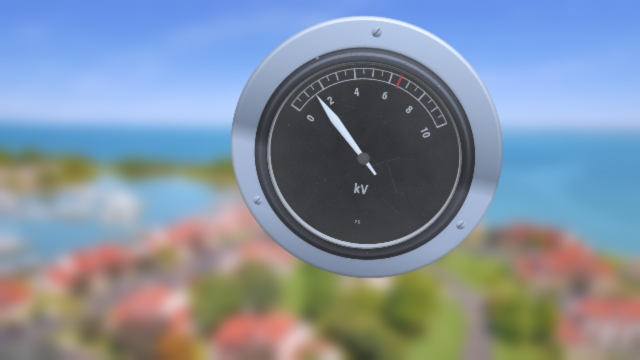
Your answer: {"value": 1.5, "unit": "kV"}
